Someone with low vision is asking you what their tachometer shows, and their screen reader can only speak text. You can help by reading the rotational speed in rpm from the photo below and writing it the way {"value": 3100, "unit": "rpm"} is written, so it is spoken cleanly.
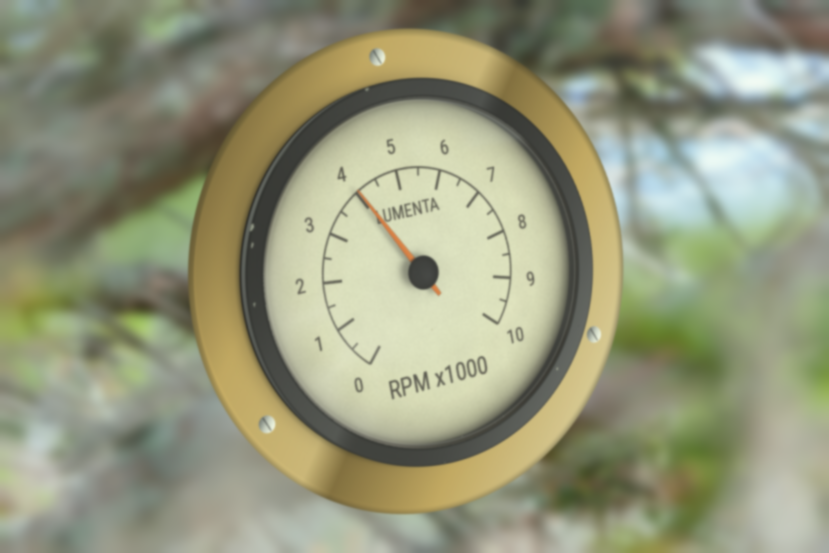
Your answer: {"value": 4000, "unit": "rpm"}
